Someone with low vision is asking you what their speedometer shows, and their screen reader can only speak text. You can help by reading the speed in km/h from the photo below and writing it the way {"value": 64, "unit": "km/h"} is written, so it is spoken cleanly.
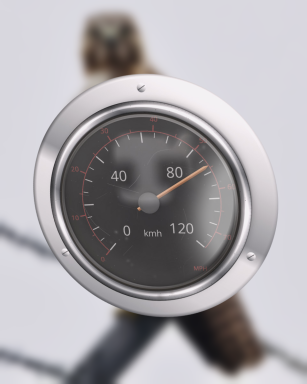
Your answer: {"value": 87.5, "unit": "km/h"}
